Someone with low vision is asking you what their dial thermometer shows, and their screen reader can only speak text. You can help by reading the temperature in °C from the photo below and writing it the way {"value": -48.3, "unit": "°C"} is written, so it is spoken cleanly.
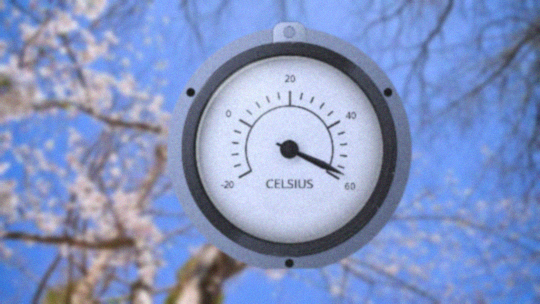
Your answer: {"value": 58, "unit": "°C"}
